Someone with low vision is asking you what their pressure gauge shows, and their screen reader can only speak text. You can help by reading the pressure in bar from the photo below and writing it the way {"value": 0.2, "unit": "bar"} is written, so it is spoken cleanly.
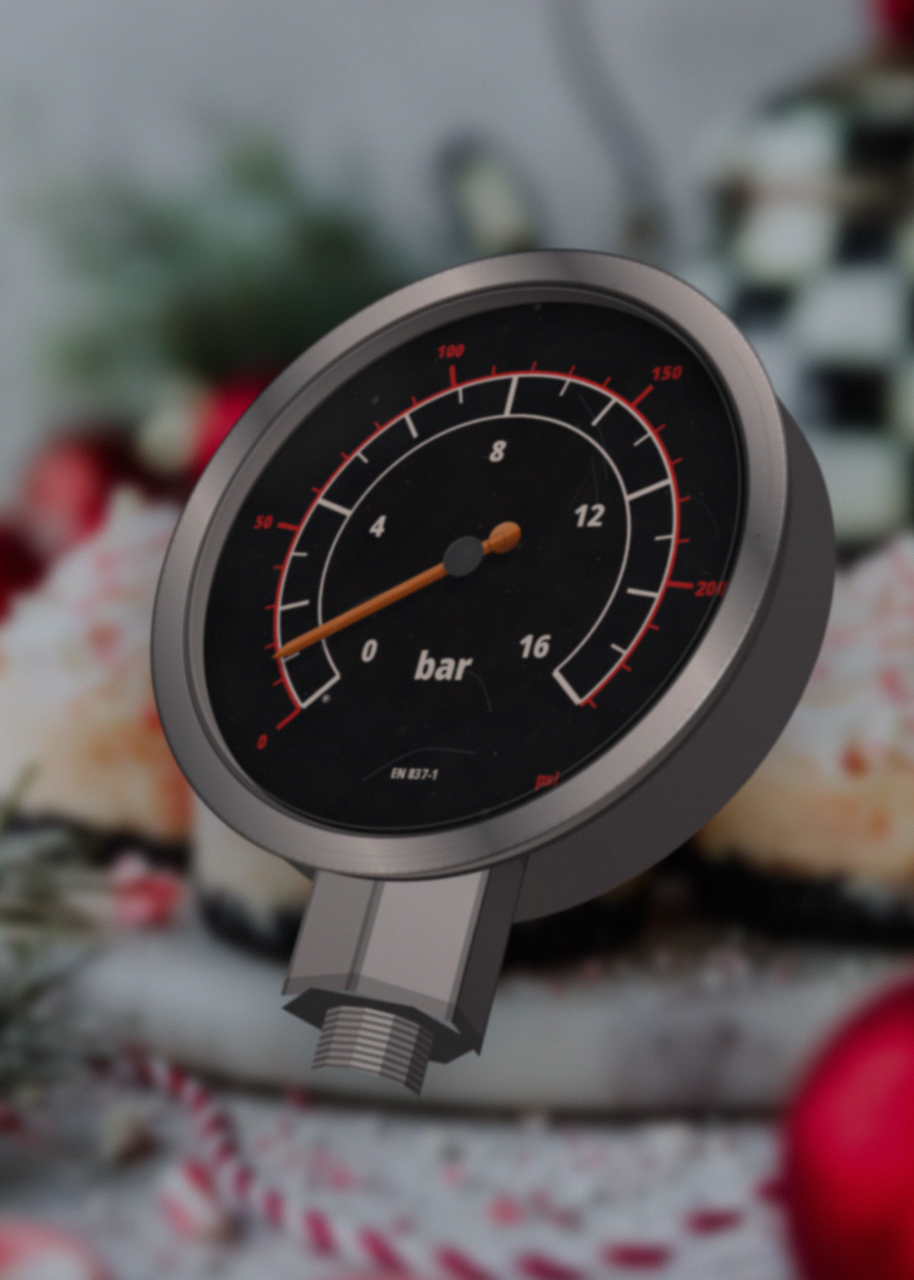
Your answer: {"value": 1, "unit": "bar"}
